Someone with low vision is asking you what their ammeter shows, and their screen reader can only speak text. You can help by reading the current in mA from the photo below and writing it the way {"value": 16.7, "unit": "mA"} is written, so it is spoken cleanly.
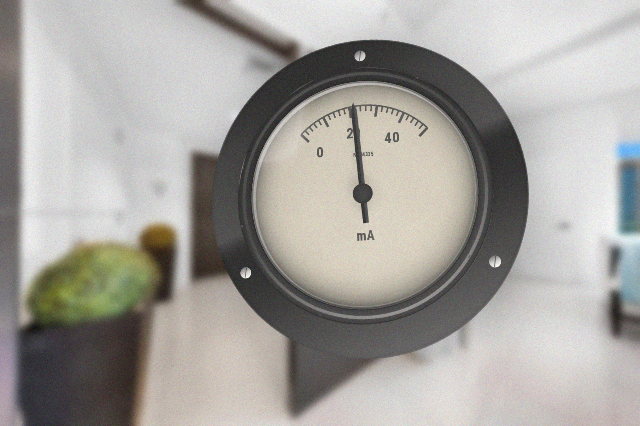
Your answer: {"value": 22, "unit": "mA"}
